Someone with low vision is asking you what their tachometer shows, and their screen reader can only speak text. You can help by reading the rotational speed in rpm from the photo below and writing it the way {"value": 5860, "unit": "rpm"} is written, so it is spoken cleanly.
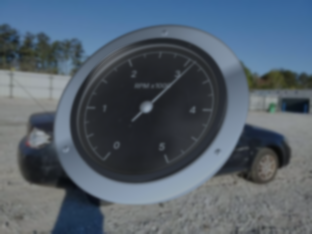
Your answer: {"value": 3125, "unit": "rpm"}
